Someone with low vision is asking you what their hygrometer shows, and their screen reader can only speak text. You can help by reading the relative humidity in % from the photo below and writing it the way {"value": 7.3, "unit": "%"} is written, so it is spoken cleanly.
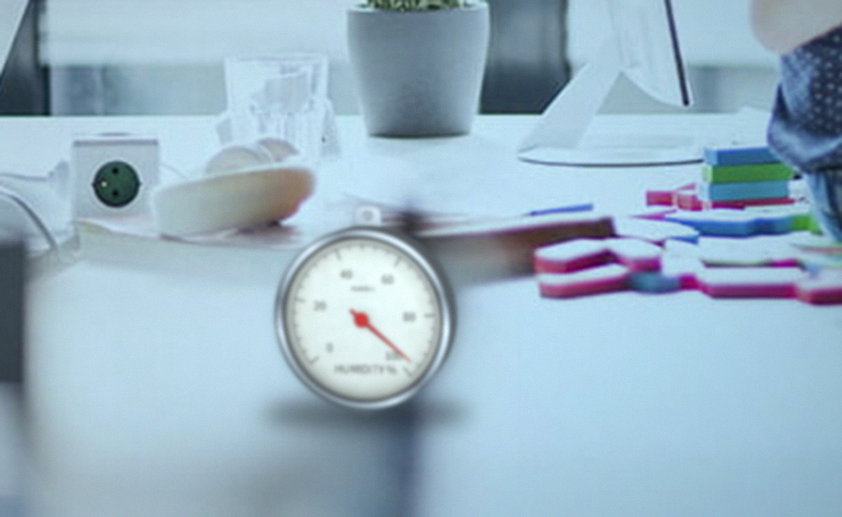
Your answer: {"value": 96, "unit": "%"}
